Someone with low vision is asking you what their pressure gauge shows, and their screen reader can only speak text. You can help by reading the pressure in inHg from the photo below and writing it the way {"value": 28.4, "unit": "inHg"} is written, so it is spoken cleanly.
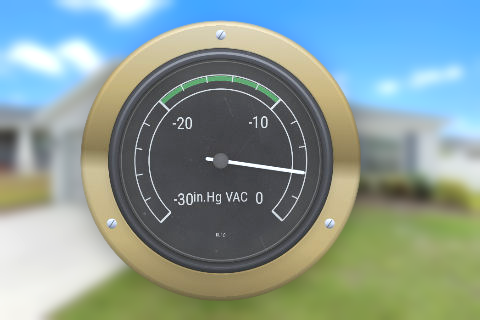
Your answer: {"value": -4, "unit": "inHg"}
